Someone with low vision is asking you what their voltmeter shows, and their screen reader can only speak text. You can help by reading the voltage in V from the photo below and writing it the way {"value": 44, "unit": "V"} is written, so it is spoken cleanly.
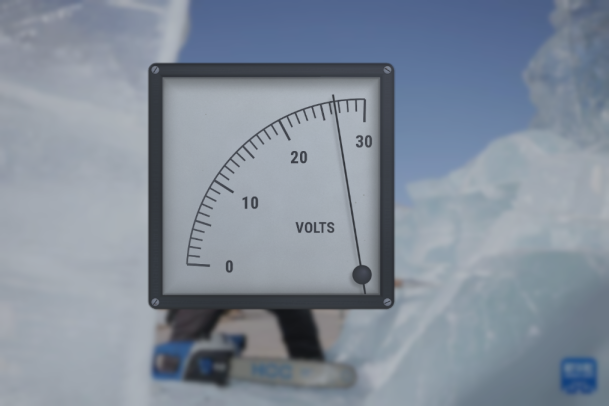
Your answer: {"value": 26.5, "unit": "V"}
